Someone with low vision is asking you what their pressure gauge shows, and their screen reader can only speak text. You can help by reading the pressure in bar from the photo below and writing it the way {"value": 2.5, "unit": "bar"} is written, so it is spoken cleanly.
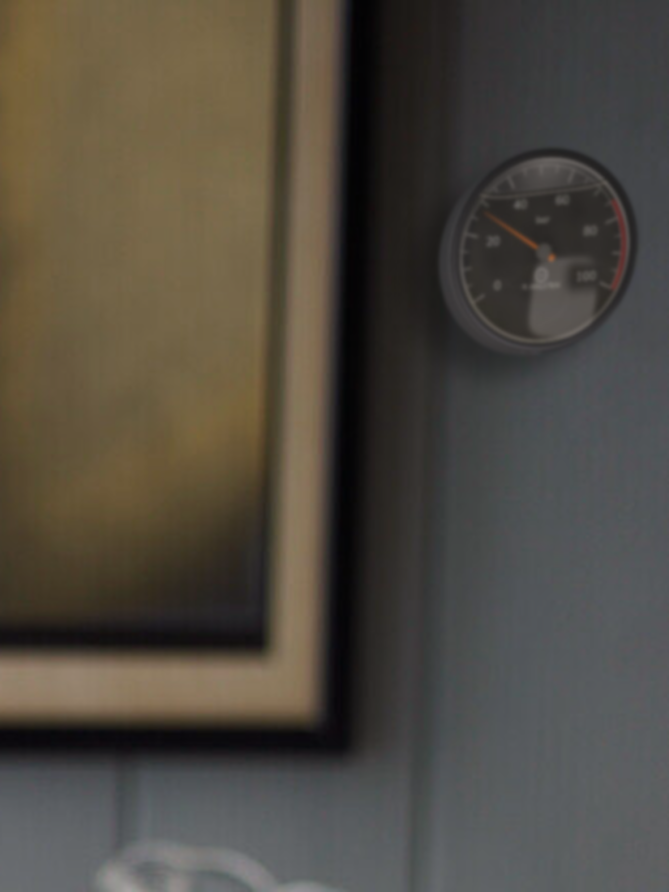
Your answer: {"value": 27.5, "unit": "bar"}
